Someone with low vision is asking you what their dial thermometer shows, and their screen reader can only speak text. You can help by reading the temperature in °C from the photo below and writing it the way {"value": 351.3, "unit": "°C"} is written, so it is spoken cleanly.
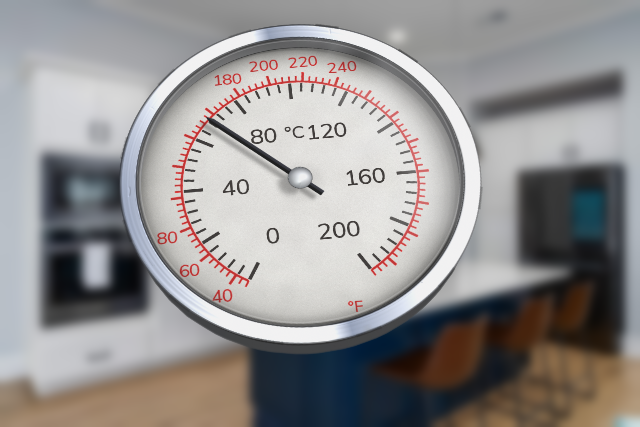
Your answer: {"value": 68, "unit": "°C"}
